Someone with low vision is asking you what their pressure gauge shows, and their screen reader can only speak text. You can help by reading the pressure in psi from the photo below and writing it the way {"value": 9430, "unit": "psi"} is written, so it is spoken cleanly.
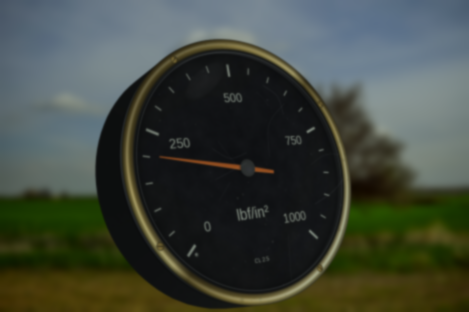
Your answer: {"value": 200, "unit": "psi"}
